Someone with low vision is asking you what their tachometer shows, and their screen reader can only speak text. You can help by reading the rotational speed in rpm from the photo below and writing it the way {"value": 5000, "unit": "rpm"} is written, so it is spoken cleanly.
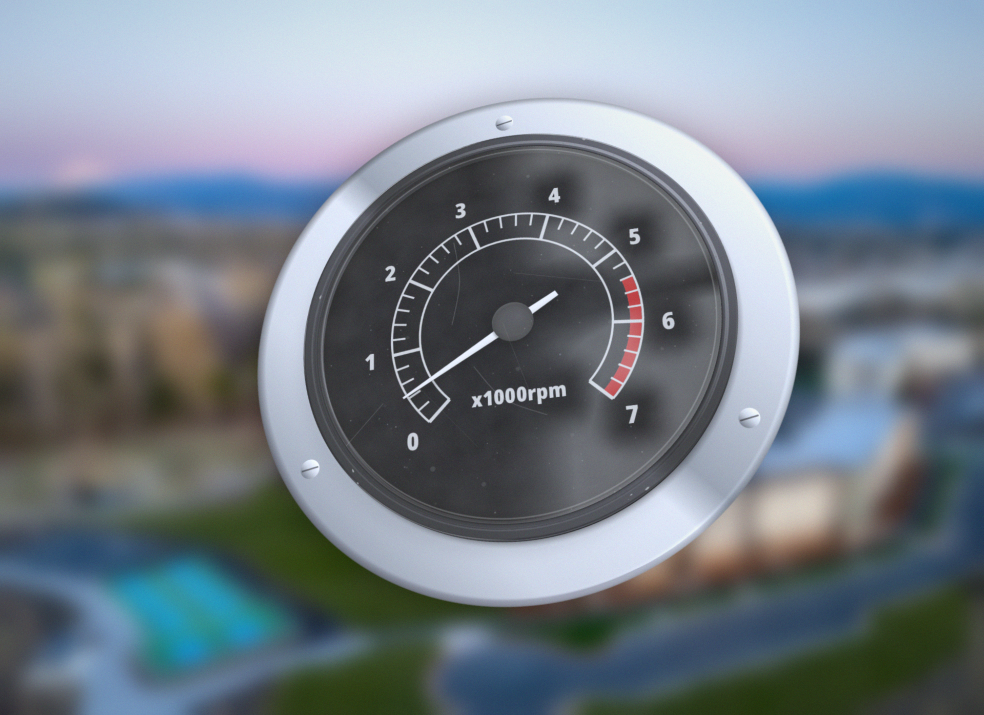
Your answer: {"value": 400, "unit": "rpm"}
